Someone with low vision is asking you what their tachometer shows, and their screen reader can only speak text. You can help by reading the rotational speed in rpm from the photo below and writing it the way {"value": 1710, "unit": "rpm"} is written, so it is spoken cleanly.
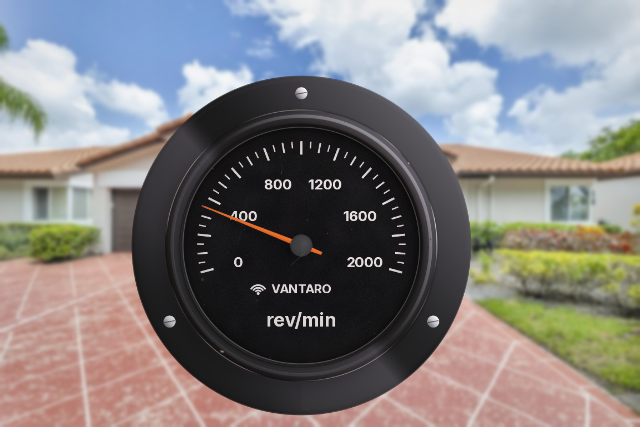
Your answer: {"value": 350, "unit": "rpm"}
